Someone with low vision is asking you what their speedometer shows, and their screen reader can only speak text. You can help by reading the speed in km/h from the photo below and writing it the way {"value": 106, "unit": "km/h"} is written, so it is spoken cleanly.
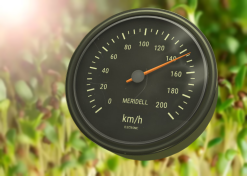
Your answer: {"value": 145, "unit": "km/h"}
